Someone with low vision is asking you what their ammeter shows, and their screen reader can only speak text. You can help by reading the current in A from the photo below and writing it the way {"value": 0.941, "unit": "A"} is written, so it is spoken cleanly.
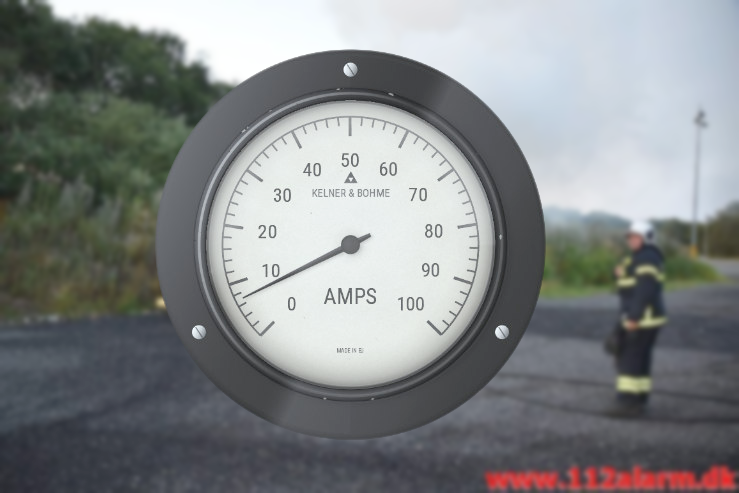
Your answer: {"value": 7, "unit": "A"}
